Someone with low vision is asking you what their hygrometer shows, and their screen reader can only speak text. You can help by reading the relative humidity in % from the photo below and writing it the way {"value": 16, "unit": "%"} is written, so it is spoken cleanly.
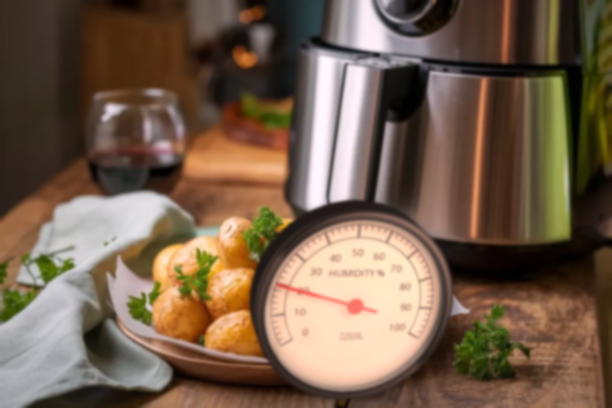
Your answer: {"value": 20, "unit": "%"}
